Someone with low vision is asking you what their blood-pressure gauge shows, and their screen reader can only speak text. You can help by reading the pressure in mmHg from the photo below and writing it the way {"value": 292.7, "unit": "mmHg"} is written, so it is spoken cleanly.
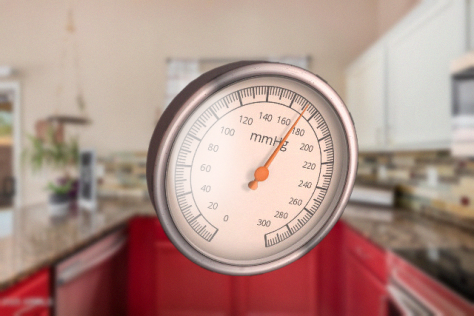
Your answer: {"value": 170, "unit": "mmHg"}
